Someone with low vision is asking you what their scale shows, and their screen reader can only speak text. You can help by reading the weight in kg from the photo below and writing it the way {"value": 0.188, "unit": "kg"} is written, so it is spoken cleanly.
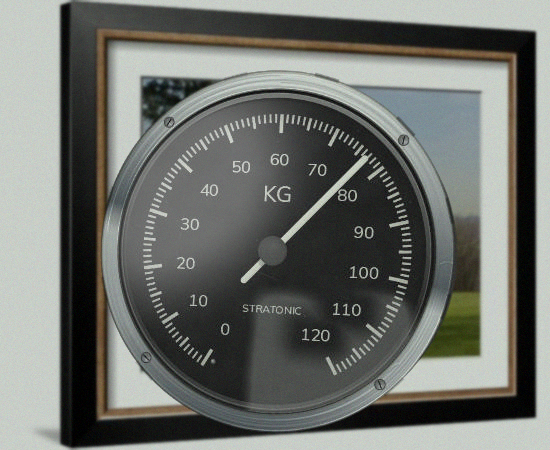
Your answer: {"value": 77, "unit": "kg"}
